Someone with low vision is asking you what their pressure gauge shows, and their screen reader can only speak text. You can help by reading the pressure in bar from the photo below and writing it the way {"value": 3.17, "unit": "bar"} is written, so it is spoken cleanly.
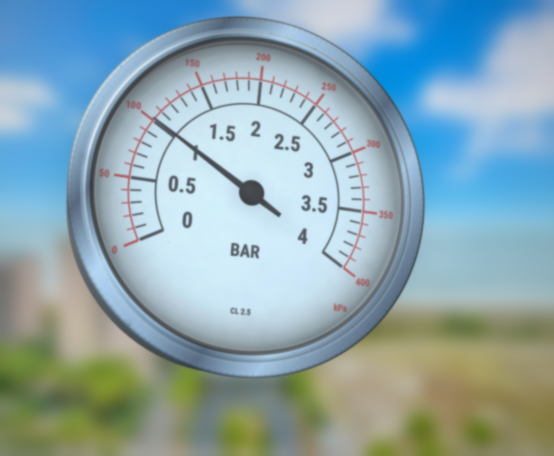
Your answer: {"value": 1, "unit": "bar"}
